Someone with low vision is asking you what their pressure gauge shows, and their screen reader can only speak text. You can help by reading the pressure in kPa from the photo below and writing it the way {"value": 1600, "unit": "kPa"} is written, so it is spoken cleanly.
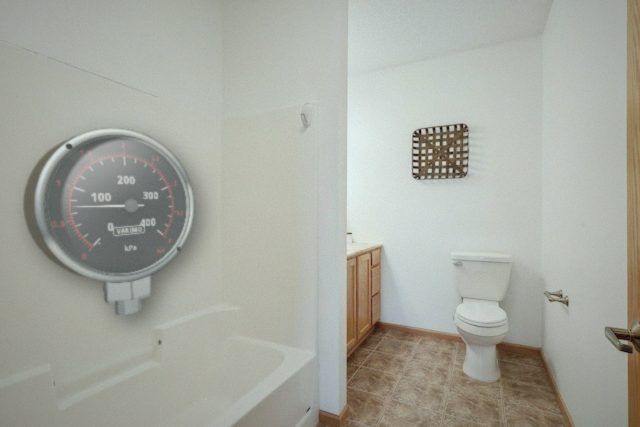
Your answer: {"value": 70, "unit": "kPa"}
